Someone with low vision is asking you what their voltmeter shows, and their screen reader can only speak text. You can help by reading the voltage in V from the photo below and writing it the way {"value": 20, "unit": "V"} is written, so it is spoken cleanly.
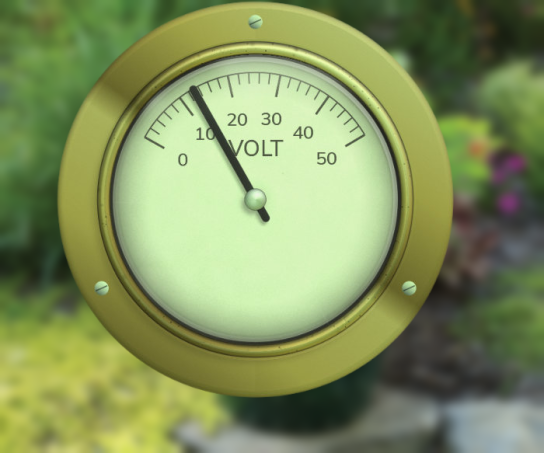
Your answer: {"value": 13, "unit": "V"}
